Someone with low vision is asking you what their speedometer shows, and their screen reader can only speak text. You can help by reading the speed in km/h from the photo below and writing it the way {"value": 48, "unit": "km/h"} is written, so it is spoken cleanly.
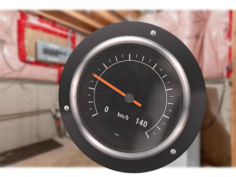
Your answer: {"value": 30, "unit": "km/h"}
